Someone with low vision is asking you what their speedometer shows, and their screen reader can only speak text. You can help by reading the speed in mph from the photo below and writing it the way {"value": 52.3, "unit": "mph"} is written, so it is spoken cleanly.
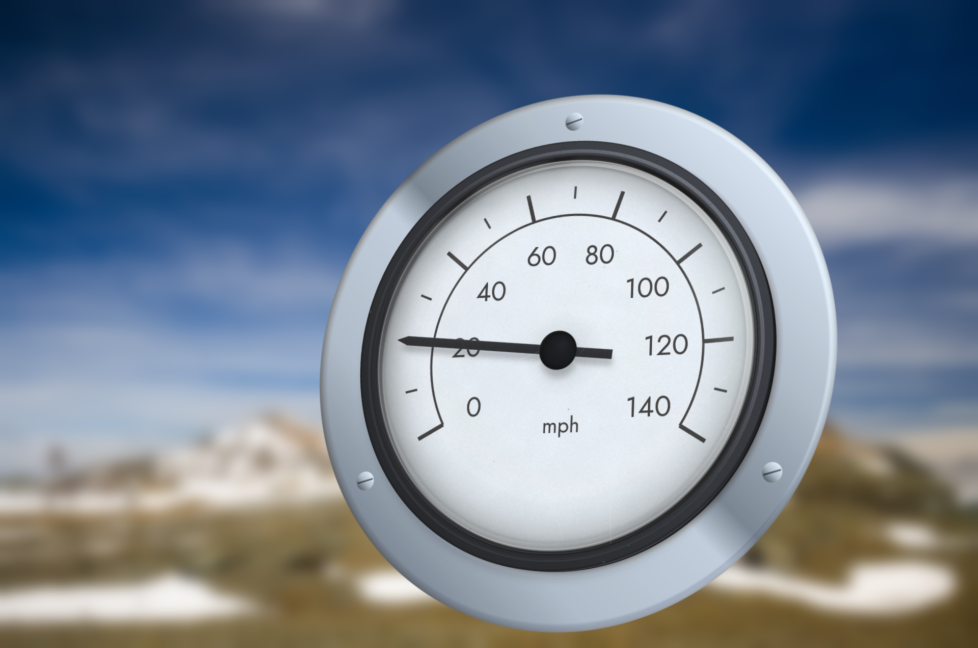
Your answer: {"value": 20, "unit": "mph"}
